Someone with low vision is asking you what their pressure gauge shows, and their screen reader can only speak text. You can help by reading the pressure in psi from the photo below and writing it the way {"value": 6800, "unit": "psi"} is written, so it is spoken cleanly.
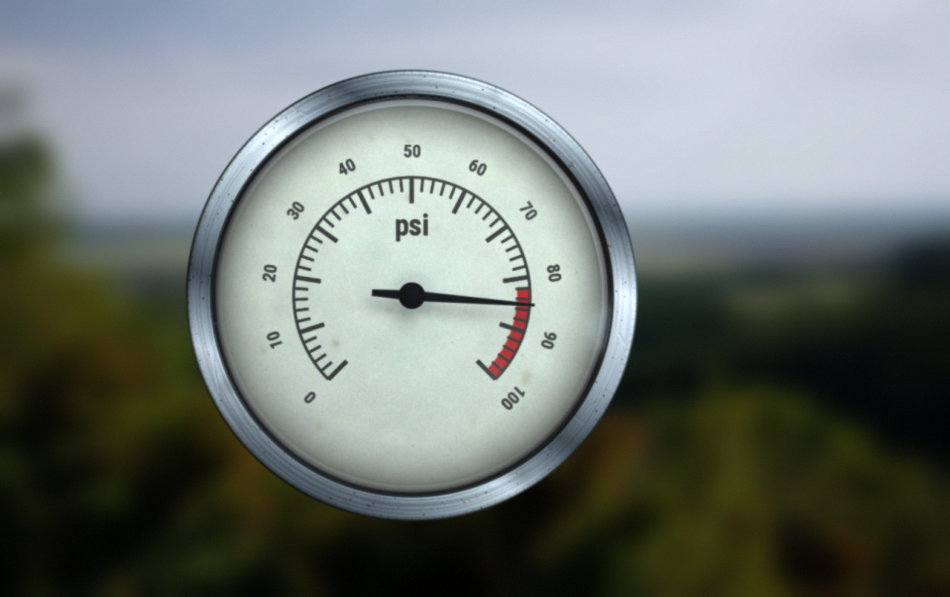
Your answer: {"value": 85, "unit": "psi"}
